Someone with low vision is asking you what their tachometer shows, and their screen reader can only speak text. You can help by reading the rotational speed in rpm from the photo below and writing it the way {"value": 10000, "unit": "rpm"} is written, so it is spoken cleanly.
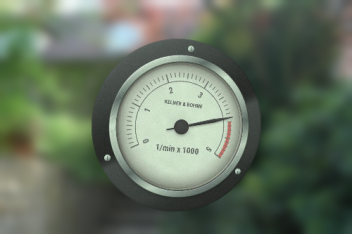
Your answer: {"value": 4000, "unit": "rpm"}
